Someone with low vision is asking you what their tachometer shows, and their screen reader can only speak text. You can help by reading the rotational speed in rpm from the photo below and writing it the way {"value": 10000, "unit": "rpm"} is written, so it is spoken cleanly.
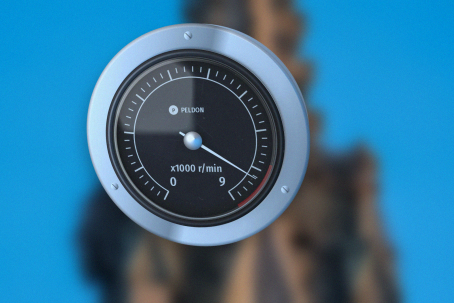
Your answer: {"value": 8200, "unit": "rpm"}
